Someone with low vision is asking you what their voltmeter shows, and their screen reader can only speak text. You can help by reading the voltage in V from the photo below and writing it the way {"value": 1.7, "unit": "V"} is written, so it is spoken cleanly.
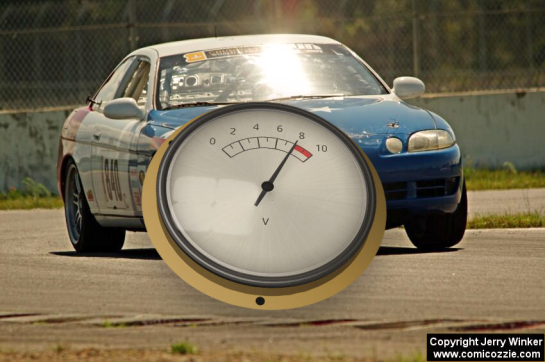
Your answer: {"value": 8, "unit": "V"}
